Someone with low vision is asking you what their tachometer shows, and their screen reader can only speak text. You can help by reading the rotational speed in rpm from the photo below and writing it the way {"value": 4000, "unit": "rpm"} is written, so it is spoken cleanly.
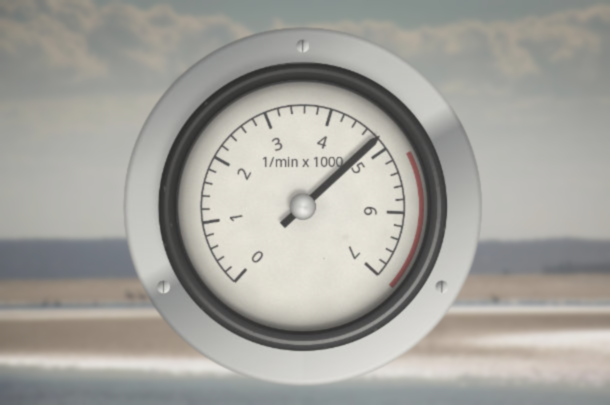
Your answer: {"value": 4800, "unit": "rpm"}
